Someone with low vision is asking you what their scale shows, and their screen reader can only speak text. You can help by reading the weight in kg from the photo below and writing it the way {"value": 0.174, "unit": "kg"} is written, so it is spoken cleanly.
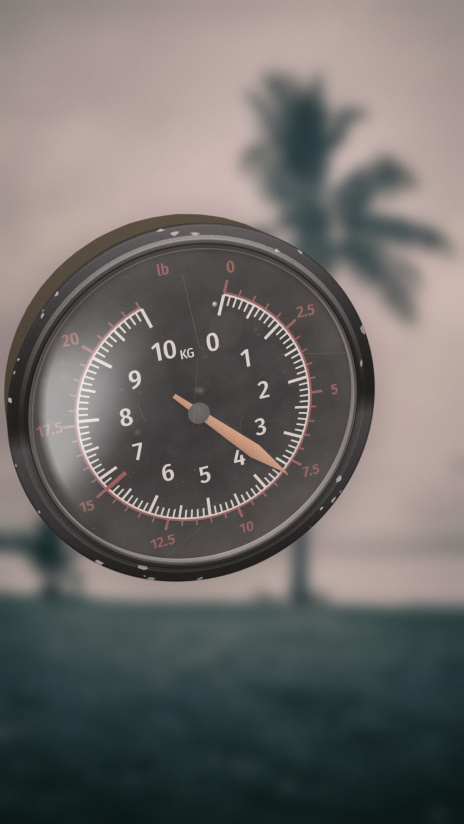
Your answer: {"value": 3.6, "unit": "kg"}
